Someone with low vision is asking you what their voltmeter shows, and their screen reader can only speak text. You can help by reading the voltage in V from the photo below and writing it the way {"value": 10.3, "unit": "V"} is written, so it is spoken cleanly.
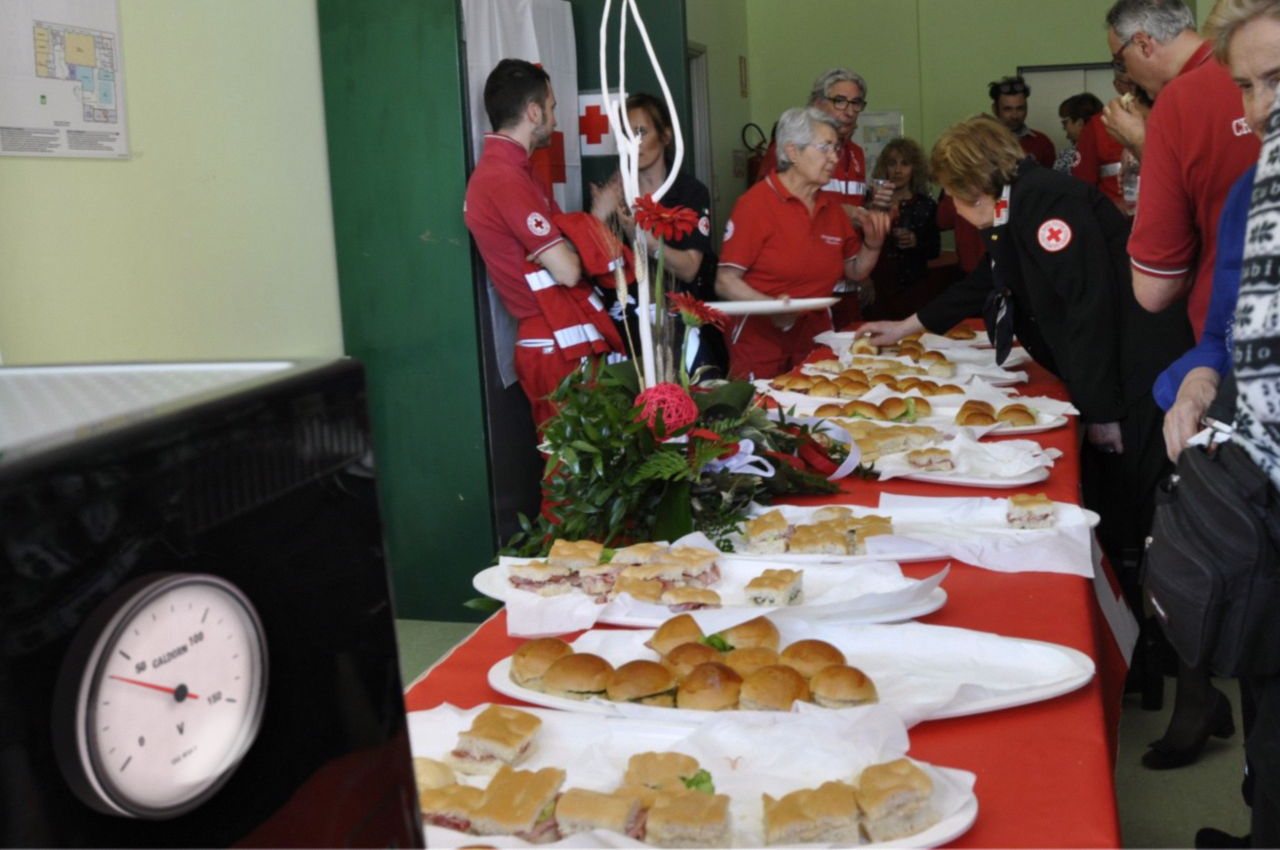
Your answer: {"value": 40, "unit": "V"}
